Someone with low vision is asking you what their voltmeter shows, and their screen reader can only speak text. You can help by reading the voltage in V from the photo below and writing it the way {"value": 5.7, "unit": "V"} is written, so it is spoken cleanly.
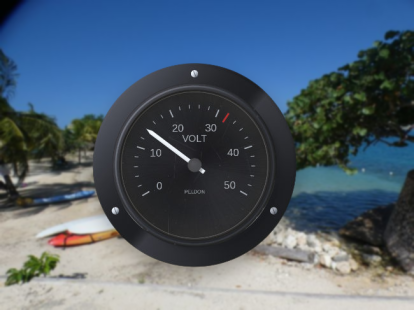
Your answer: {"value": 14, "unit": "V"}
